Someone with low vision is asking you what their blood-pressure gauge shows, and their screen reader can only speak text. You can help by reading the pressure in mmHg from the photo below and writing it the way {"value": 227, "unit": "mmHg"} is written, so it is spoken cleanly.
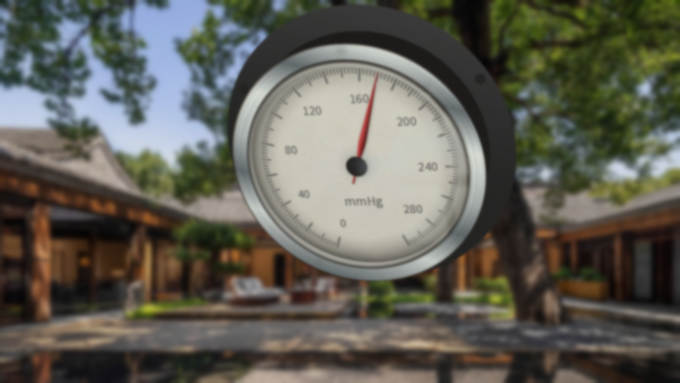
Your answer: {"value": 170, "unit": "mmHg"}
